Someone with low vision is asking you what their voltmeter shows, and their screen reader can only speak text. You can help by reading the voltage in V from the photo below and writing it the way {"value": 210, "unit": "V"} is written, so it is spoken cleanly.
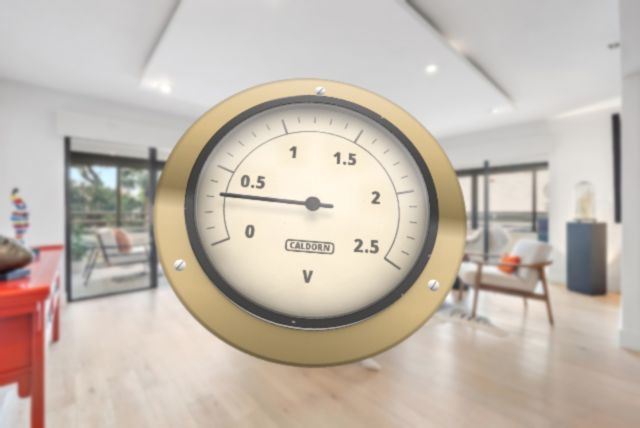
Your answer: {"value": 0.3, "unit": "V"}
